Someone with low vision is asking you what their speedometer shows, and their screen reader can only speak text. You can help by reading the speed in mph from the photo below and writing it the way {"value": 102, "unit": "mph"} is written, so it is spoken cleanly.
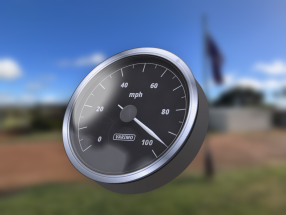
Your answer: {"value": 95, "unit": "mph"}
